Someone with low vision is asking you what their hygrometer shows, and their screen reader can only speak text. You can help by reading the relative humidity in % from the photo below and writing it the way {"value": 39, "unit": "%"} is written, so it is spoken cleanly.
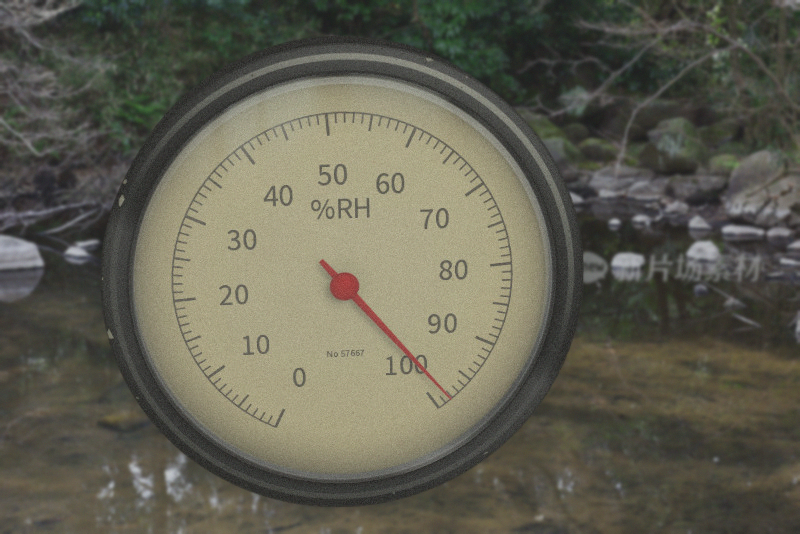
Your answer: {"value": 98, "unit": "%"}
